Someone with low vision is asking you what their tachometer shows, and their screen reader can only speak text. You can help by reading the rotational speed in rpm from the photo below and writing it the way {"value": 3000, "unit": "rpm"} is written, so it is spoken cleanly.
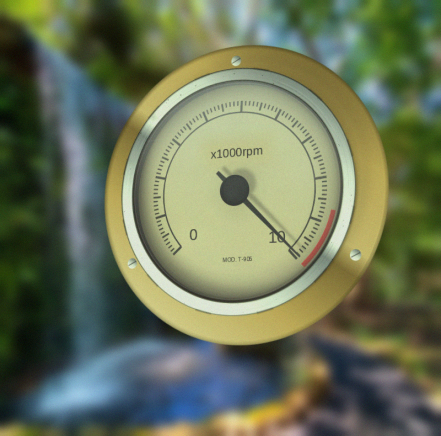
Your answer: {"value": 9900, "unit": "rpm"}
